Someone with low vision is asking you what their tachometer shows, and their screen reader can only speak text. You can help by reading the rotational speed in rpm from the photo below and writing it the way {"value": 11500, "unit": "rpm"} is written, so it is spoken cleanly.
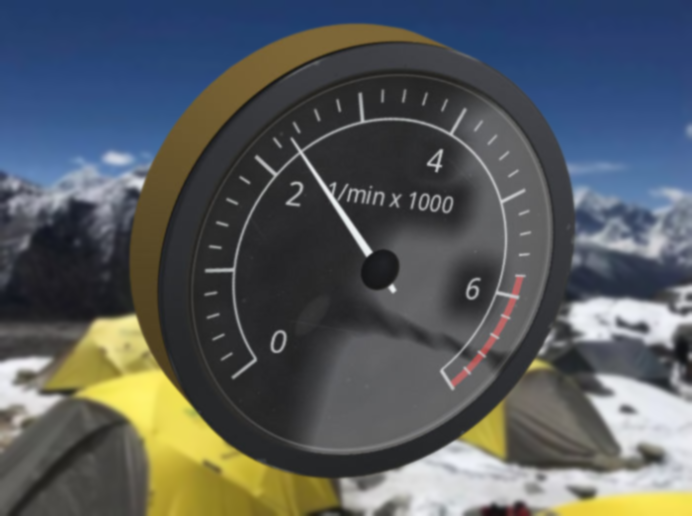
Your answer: {"value": 2300, "unit": "rpm"}
